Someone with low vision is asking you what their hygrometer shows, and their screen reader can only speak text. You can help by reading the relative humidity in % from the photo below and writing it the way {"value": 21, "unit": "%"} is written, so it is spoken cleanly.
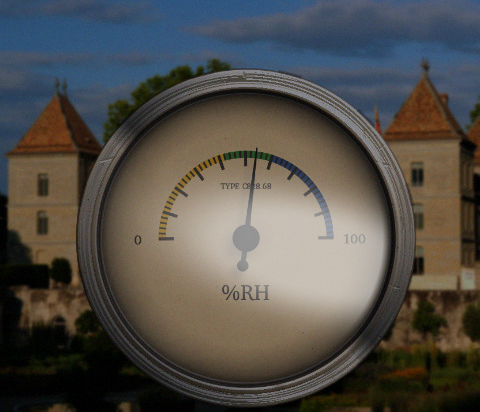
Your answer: {"value": 54, "unit": "%"}
